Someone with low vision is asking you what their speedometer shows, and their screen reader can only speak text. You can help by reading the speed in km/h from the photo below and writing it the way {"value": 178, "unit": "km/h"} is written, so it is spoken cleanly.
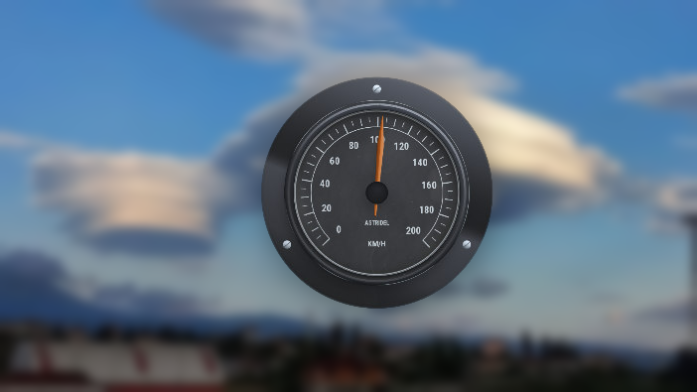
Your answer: {"value": 102.5, "unit": "km/h"}
